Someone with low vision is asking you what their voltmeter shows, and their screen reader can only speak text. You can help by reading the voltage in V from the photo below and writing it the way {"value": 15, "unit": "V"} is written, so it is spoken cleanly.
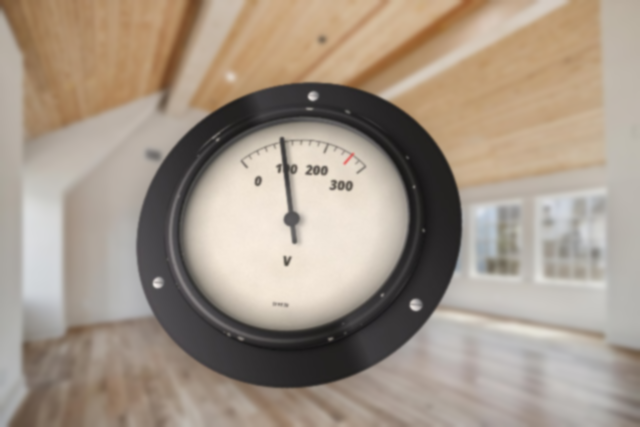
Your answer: {"value": 100, "unit": "V"}
